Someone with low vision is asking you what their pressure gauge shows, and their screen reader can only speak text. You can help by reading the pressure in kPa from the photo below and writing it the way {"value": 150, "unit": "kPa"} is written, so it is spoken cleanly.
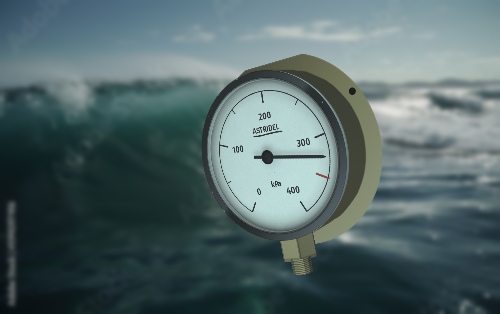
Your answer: {"value": 325, "unit": "kPa"}
